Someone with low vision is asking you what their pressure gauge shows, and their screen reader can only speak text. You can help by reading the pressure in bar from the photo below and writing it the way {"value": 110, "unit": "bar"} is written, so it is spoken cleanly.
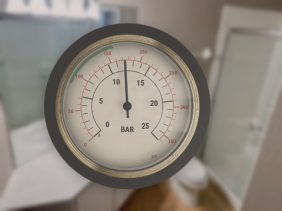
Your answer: {"value": 12, "unit": "bar"}
